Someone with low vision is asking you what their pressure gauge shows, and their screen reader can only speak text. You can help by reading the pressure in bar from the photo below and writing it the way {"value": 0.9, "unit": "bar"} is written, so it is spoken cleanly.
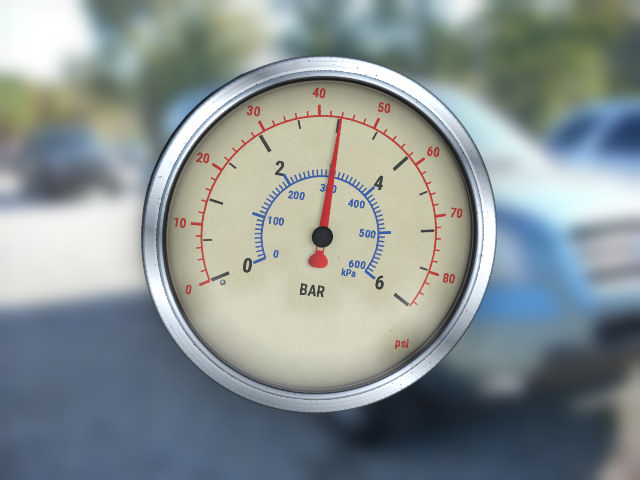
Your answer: {"value": 3, "unit": "bar"}
